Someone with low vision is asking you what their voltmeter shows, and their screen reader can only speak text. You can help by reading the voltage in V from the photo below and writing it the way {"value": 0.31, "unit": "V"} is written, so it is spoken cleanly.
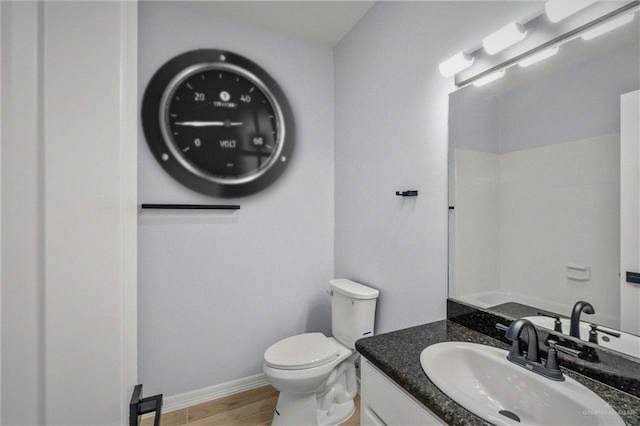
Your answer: {"value": 7.5, "unit": "V"}
